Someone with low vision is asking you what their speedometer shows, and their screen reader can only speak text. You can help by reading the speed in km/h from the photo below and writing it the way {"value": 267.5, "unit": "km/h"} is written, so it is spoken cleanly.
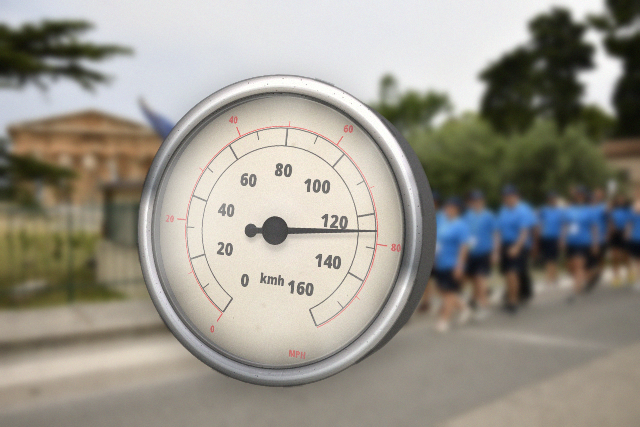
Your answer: {"value": 125, "unit": "km/h"}
